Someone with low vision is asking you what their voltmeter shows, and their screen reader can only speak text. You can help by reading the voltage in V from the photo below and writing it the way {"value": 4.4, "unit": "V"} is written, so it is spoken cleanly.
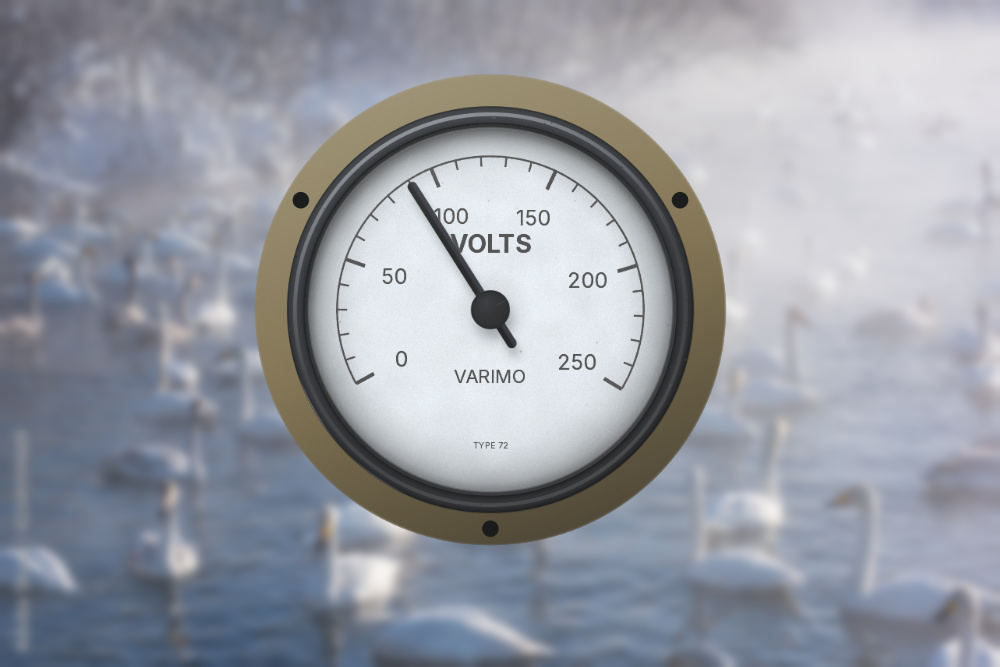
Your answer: {"value": 90, "unit": "V"}
